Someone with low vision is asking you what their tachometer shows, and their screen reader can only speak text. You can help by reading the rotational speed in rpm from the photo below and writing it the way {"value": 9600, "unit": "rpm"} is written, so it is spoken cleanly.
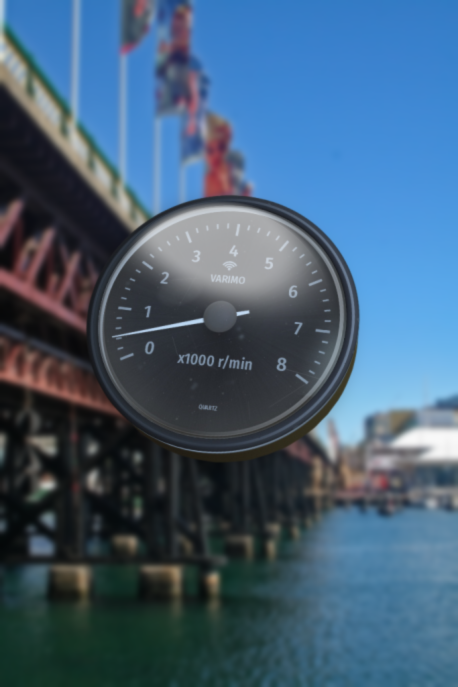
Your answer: {"value": 400, "unit": "rpm"}
